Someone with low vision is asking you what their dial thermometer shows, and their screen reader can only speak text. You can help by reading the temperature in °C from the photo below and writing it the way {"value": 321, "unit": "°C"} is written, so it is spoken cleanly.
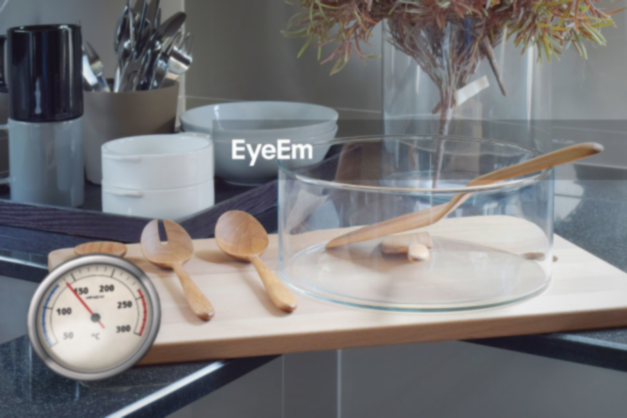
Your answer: {"value": 140, "unit": "°C"}
